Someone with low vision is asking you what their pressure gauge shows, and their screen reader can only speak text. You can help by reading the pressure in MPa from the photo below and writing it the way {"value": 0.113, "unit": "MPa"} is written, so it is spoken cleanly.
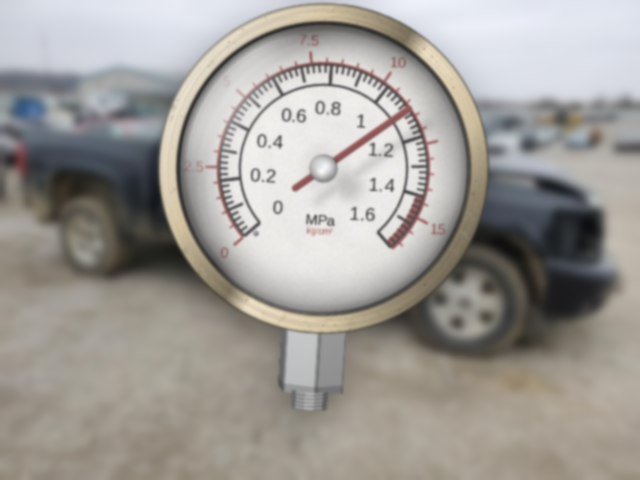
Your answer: {"value": 1.1, "unit": "MPa"}
